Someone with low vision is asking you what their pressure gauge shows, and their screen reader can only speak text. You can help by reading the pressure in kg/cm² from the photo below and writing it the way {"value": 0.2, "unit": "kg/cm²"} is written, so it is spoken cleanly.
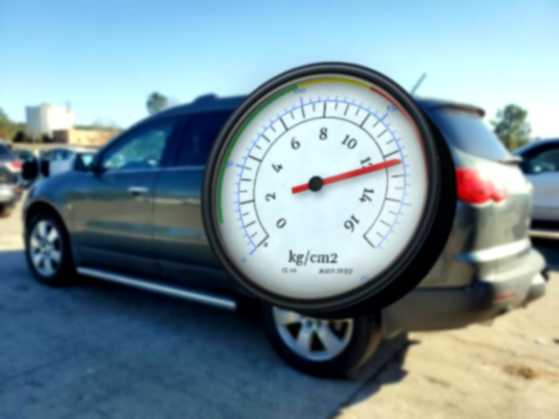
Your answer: {"value": 12.5, "unit": "kg/cm²"}
